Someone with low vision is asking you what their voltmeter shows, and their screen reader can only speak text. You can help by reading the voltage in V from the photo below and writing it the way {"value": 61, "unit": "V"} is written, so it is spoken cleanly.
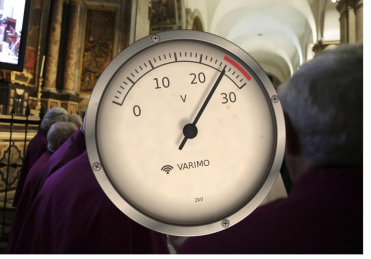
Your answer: {"value": 25, "unit": "V"}
